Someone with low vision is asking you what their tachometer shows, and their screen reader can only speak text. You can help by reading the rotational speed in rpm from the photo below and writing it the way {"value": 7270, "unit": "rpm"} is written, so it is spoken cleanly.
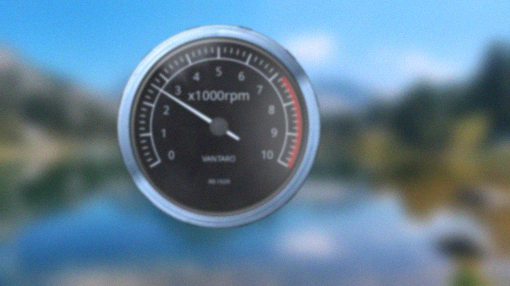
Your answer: {"value": 2600, "unit": "rpm"}
